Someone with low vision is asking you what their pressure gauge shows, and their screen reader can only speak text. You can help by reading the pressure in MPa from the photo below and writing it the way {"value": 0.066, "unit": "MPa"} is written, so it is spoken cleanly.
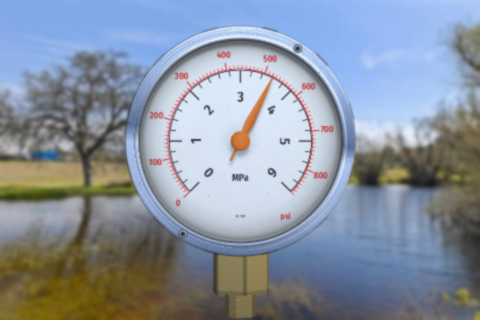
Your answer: {"value": 3.6, "unit": "MPa"}
